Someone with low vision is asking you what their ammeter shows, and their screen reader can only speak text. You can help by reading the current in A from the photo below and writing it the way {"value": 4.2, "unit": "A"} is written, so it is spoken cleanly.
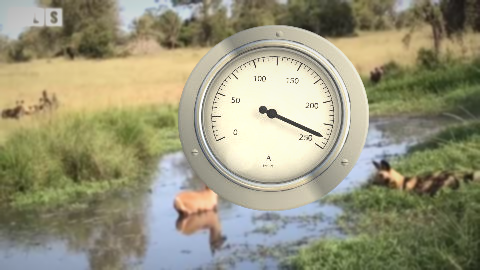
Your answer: {"value": 240, "unit": "A"}
